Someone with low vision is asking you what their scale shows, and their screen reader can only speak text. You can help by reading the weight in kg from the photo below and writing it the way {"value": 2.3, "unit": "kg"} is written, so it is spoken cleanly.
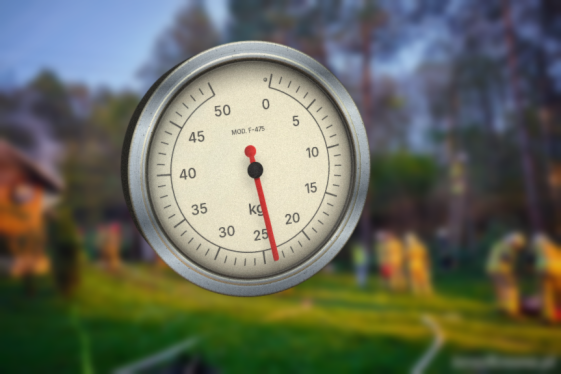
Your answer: {"value": 24, "unit": "kg"}
